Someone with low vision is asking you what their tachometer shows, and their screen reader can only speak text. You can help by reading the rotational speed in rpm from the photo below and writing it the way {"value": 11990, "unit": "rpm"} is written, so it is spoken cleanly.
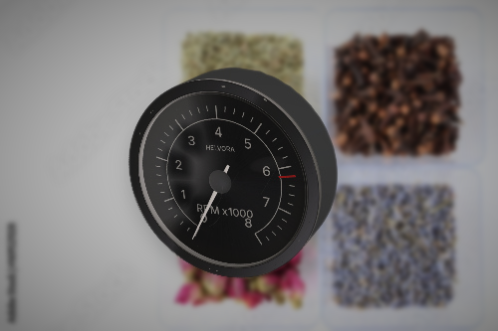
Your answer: {"value": 0, "unit": "rpm"}
